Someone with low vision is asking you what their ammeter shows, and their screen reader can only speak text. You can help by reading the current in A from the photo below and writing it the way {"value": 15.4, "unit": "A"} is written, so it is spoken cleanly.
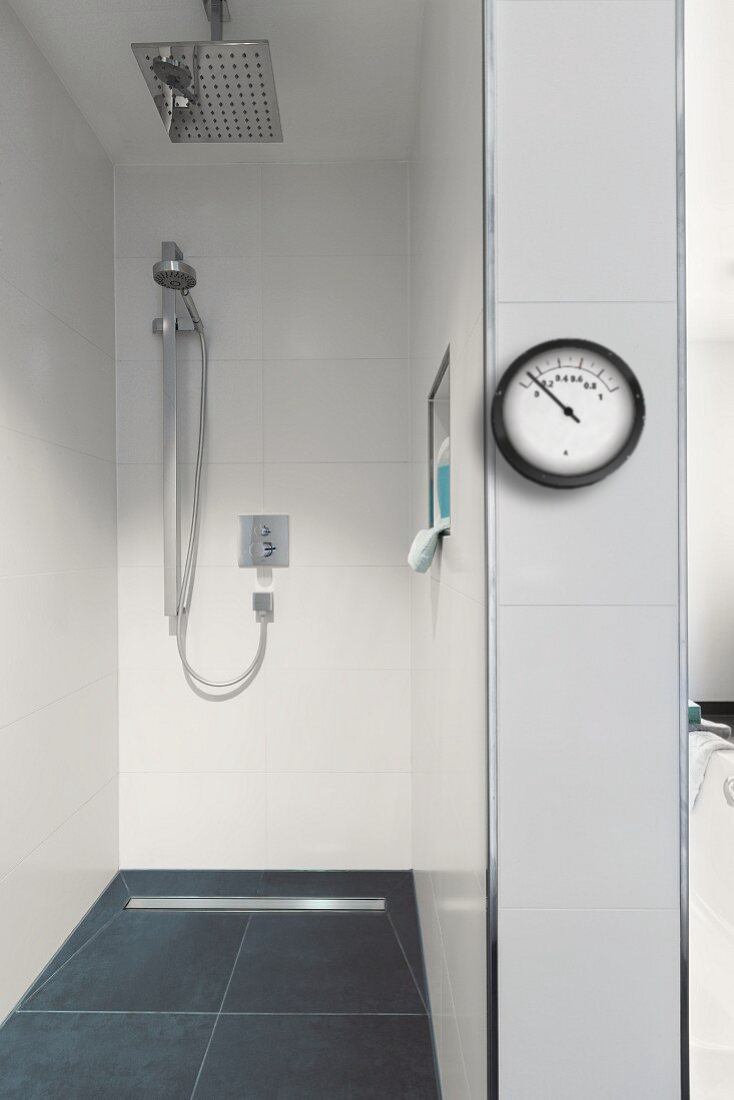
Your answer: {"value": 0.1, "unit": "A"}
